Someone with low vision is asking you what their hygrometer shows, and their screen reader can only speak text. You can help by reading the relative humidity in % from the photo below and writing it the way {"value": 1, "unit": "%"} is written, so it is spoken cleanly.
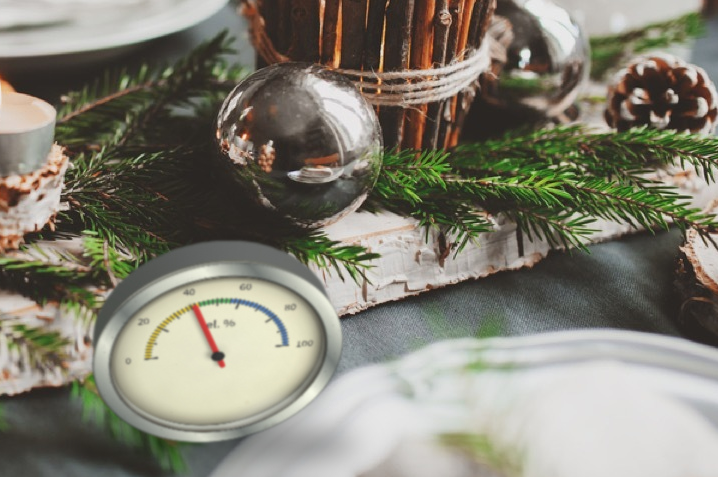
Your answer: {"value": 40, "unit": "%"}
